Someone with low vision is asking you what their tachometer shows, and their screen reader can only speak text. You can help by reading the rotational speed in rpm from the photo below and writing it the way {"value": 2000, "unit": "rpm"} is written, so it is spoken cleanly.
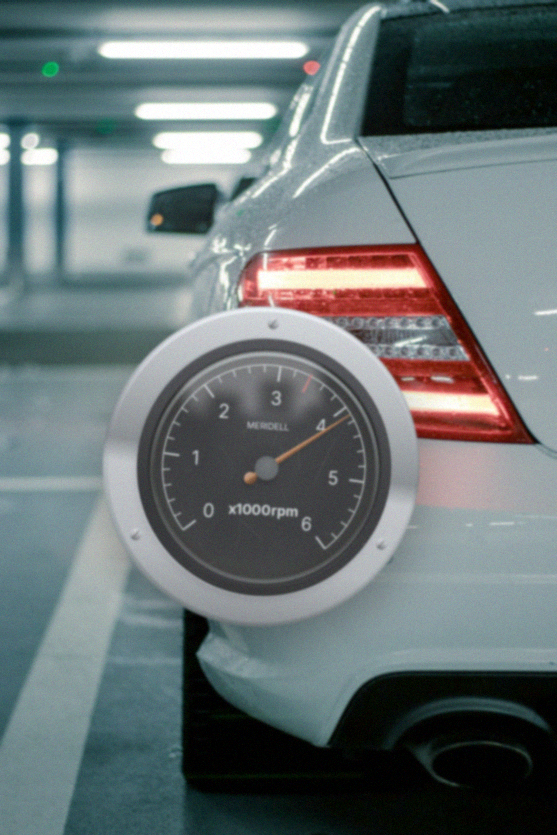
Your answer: {"value": 4100, "unit": "rpm"}
